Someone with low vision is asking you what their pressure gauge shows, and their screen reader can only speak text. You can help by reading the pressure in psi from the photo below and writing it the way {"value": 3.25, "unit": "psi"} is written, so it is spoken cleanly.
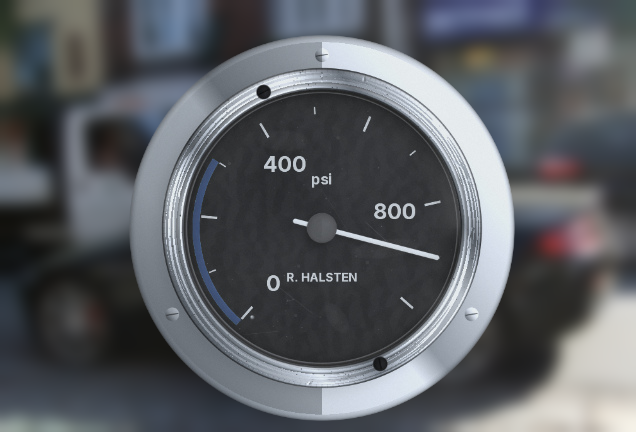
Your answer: {"value": 900, "unit": "psi"}
